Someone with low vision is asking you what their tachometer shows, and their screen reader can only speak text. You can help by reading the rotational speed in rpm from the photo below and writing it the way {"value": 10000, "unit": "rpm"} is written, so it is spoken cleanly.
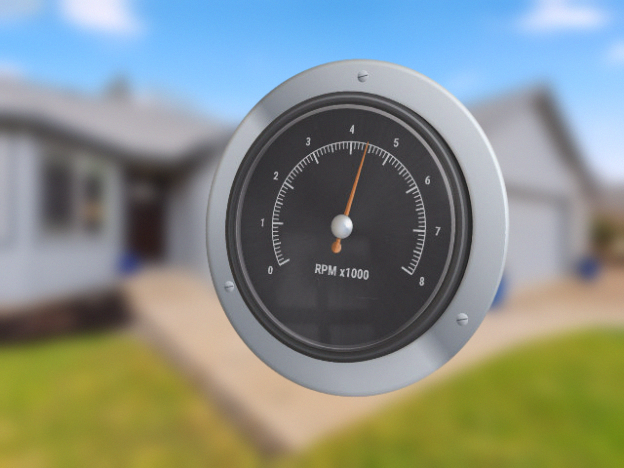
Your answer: {"value": 4500, "unit": "rpm"}
